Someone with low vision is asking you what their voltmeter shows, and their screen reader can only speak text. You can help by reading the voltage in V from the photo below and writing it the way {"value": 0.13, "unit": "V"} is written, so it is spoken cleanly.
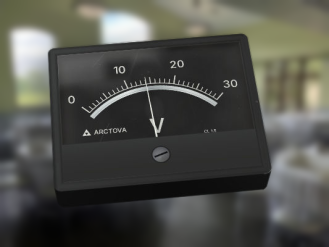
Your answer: {"value": 14, "unit": "V"}
